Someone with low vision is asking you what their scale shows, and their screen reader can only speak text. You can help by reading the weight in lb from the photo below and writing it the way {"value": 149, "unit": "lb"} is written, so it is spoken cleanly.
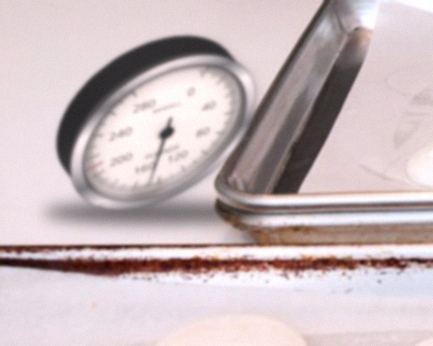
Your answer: {"value": 150, "unit": "lb"}
